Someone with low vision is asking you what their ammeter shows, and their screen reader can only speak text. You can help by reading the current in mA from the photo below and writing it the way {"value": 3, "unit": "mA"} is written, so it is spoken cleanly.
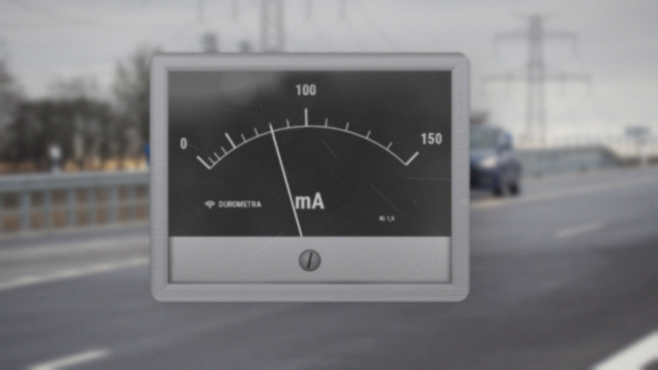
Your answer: {"value": 80, "unit": "mA"}
